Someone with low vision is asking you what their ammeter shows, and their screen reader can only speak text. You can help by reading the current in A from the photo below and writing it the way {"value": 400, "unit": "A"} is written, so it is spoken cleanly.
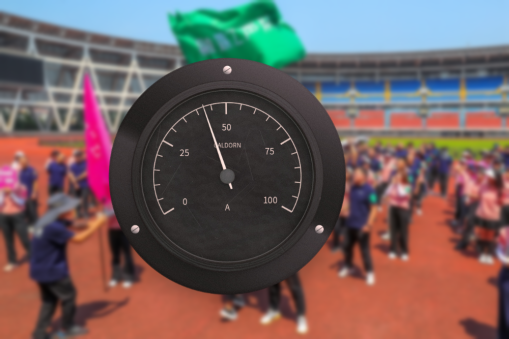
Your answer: {"value": 42.5, "unit": "A"}
